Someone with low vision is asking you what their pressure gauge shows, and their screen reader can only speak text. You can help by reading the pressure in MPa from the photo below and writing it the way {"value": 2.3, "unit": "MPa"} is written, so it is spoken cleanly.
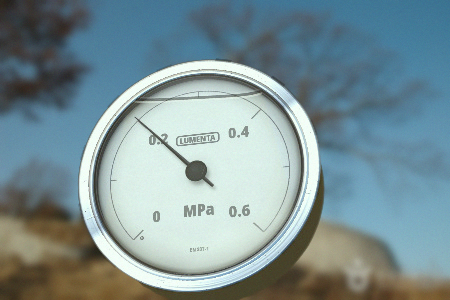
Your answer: {"value": 0.2, "unit": "MPa"}
